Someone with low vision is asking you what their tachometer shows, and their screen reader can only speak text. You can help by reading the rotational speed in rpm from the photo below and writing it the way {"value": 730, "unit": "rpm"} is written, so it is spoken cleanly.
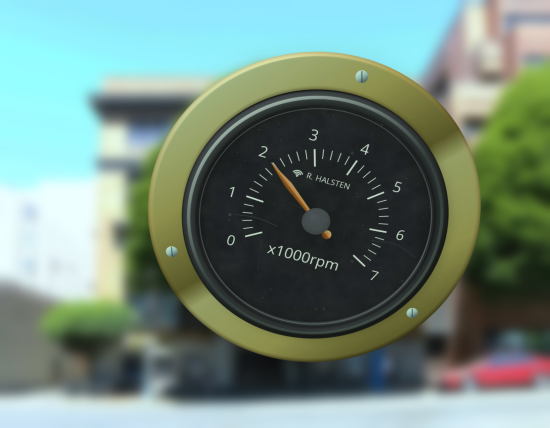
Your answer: {"value": 2000, "unit": "rpm"}
